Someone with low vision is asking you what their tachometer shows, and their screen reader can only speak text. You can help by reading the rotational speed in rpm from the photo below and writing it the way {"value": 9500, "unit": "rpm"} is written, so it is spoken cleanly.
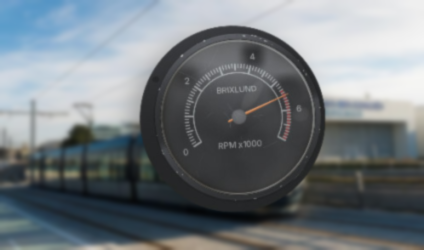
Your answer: {"value": 5500, "unit": "rpm"}
